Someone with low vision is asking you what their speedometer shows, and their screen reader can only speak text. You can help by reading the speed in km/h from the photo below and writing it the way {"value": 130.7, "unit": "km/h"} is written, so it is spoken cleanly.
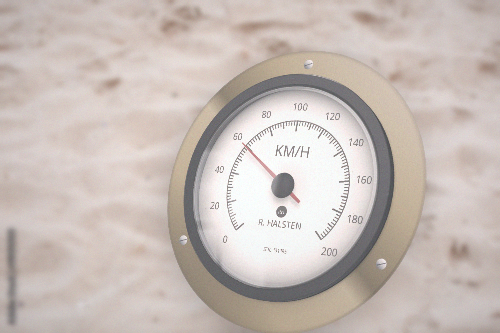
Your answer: {"value": 60, "unit": "km/h"}
